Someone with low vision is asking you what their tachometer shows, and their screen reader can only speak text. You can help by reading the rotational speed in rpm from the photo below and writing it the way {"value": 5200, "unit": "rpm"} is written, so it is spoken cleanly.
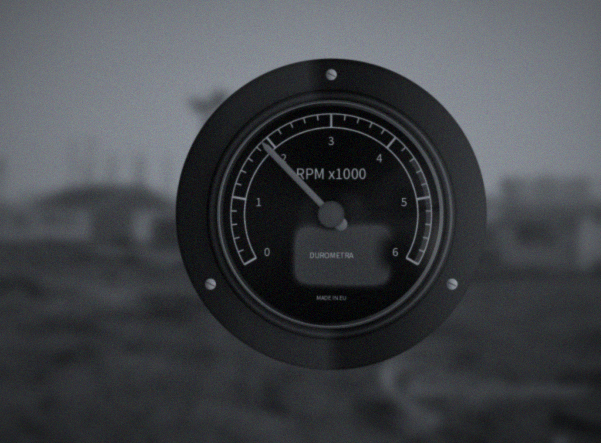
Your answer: {"value": 1900, "unit": "rpm"}
